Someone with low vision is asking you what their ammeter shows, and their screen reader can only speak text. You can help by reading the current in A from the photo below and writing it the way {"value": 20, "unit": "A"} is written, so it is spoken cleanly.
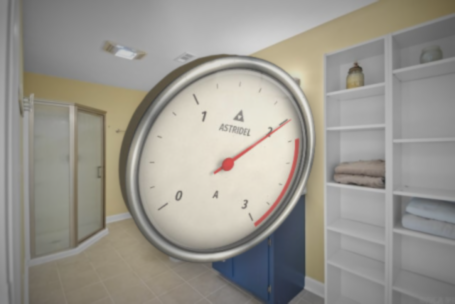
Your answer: {"value": 2, "unit": "A"}
